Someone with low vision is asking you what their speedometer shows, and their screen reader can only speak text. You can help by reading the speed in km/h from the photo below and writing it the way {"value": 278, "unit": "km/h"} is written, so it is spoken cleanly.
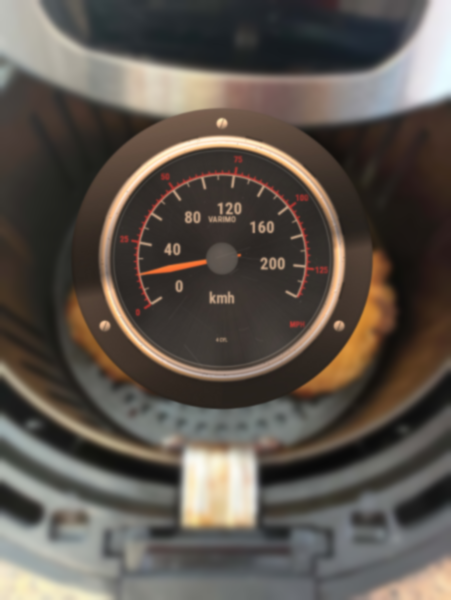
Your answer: {"value": 20, "unit": "km/h"}
